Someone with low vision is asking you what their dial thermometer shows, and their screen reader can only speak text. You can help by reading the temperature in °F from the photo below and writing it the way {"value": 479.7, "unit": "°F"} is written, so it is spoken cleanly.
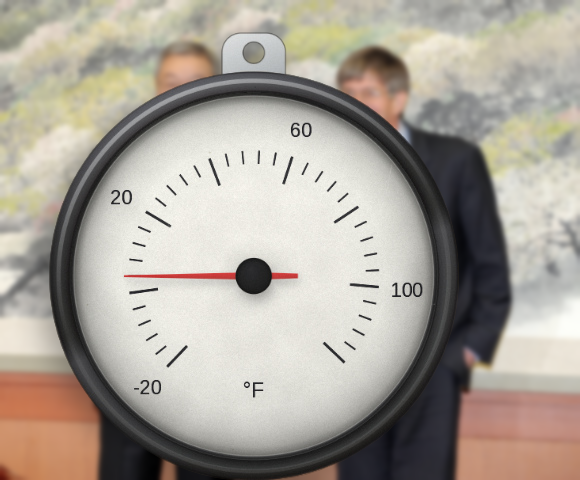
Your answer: {"value": 4, "unit": "°F"}
